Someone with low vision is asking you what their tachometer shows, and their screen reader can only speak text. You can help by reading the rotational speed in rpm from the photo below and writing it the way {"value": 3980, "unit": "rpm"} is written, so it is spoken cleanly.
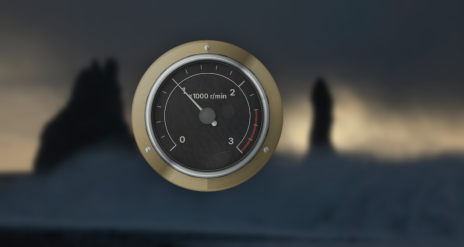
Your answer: {"value": 1000, "unit": "rpm"}
